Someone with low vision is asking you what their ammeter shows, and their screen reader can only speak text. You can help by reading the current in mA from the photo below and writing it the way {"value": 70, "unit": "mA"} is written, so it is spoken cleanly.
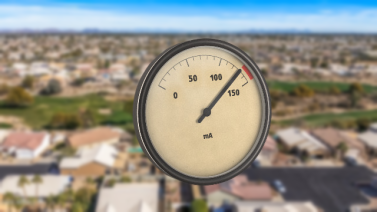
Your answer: {"value": 130, "unit": "mA"}
